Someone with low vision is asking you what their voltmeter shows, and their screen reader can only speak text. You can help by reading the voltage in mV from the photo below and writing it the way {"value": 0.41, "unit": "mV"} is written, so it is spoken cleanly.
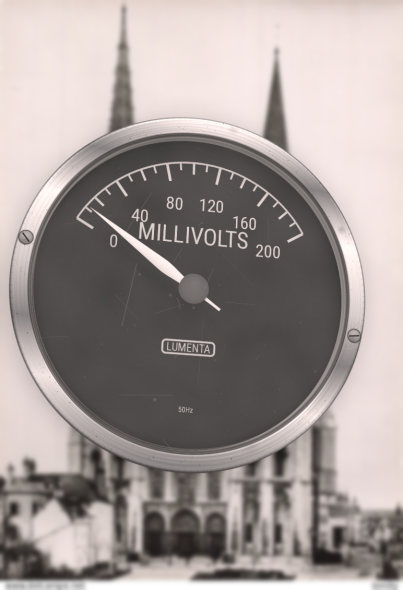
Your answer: {"value": 10, "unit": "mV"}
